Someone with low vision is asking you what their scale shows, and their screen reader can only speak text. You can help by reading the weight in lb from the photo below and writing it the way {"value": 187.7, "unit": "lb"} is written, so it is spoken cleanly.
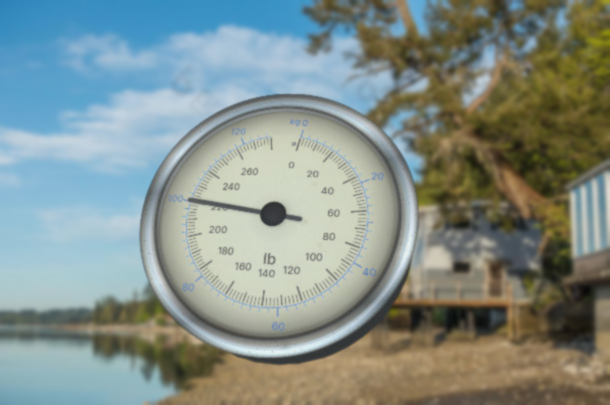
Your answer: {"value": 220, "unit": "lb"}
